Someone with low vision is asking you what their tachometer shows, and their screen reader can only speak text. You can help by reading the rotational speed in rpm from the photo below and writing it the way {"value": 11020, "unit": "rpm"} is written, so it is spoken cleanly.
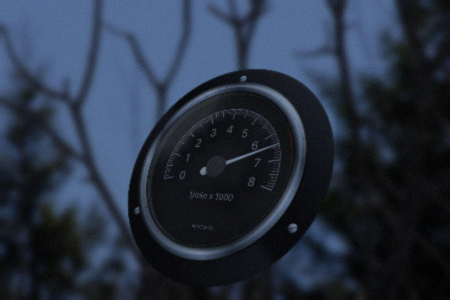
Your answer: {"value": 6500, "unit": "rpm"}
